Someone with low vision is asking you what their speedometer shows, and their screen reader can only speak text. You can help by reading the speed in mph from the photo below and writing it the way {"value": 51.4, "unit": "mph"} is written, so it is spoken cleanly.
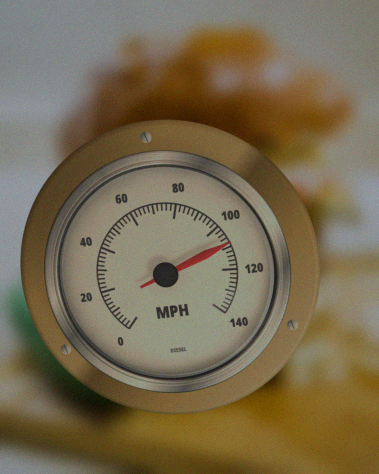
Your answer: {"value": 108, "unit": "mph"}
